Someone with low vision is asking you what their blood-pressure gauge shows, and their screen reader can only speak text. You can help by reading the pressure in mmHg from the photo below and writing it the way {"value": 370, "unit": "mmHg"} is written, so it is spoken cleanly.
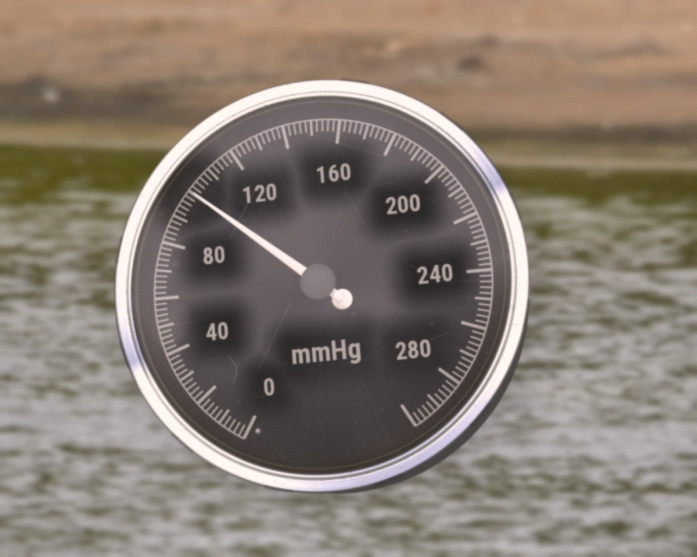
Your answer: {"value": 100, "unit": "mmHg"}
